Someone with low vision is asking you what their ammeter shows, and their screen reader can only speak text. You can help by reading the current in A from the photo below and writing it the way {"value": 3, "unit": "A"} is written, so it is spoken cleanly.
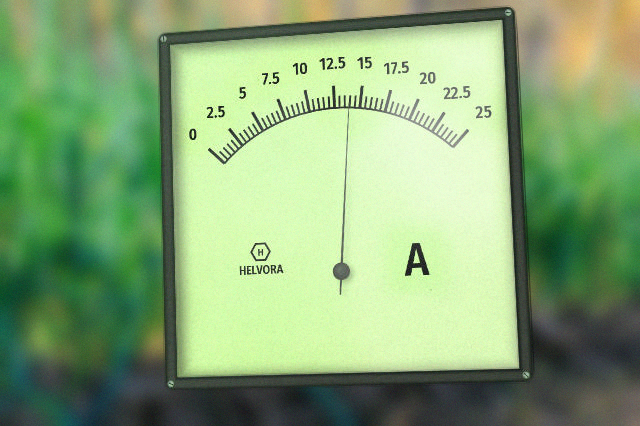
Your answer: {"value": 14, "unit": "A"}
